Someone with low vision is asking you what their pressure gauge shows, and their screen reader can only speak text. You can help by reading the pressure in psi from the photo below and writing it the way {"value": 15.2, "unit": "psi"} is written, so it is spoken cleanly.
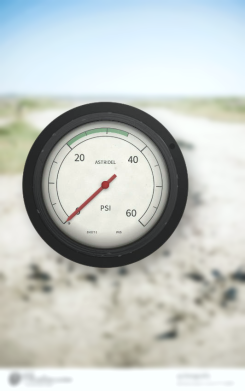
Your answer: {"value": 0, "unit": "psi"}
